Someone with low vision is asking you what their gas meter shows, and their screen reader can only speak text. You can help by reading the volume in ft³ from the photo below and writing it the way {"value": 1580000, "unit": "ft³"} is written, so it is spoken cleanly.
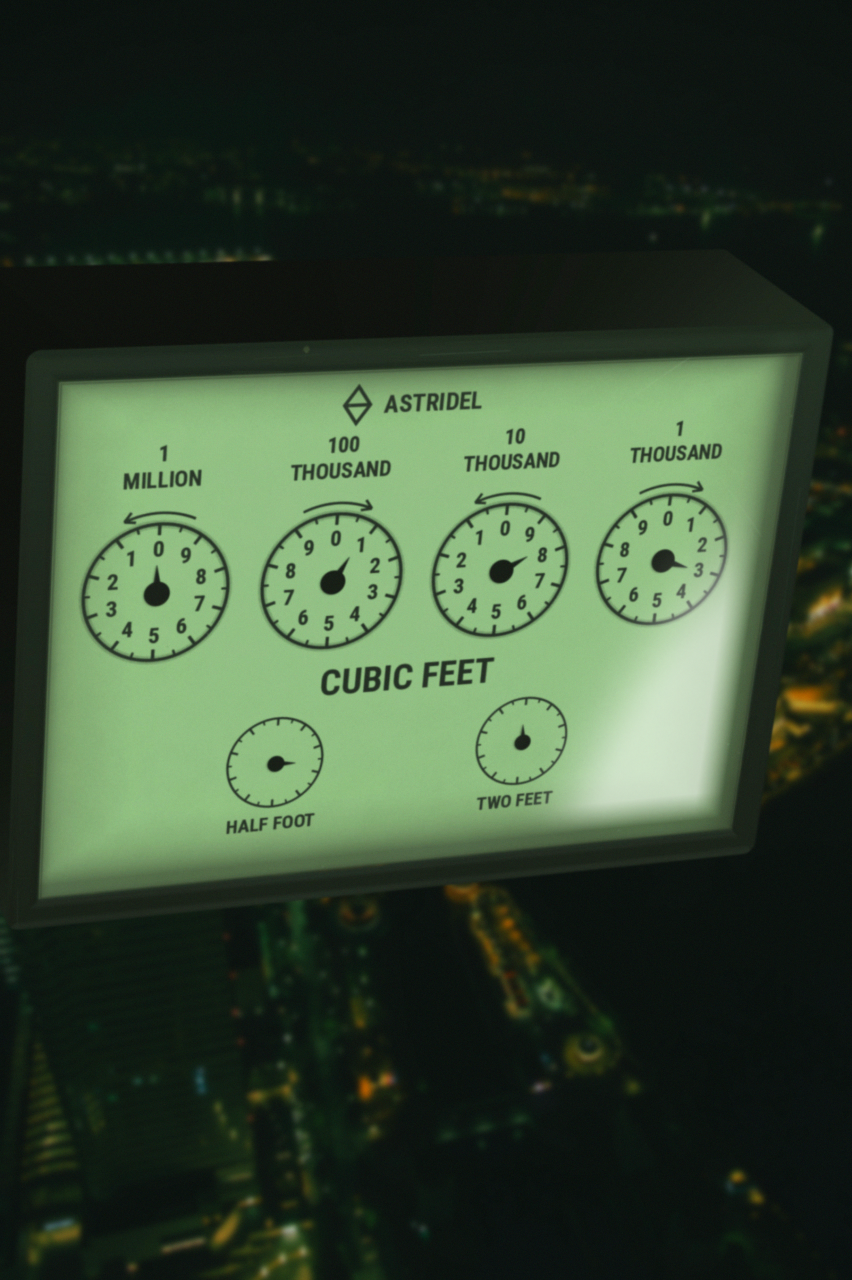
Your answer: {"value": 8300, "unit": "ft³"}
